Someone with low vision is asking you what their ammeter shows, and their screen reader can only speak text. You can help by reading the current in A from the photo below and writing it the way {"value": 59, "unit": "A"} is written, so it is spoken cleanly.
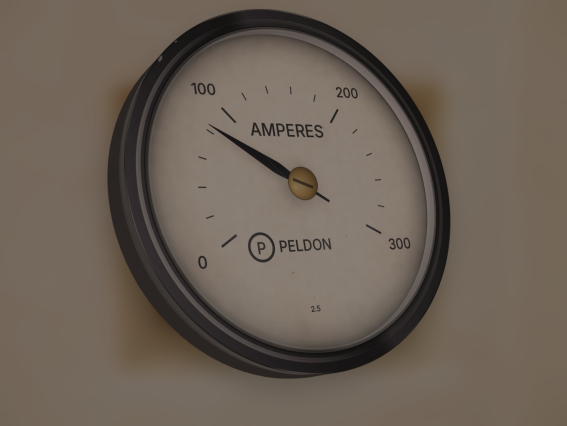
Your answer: {"value": 80, "unit": "A"}
